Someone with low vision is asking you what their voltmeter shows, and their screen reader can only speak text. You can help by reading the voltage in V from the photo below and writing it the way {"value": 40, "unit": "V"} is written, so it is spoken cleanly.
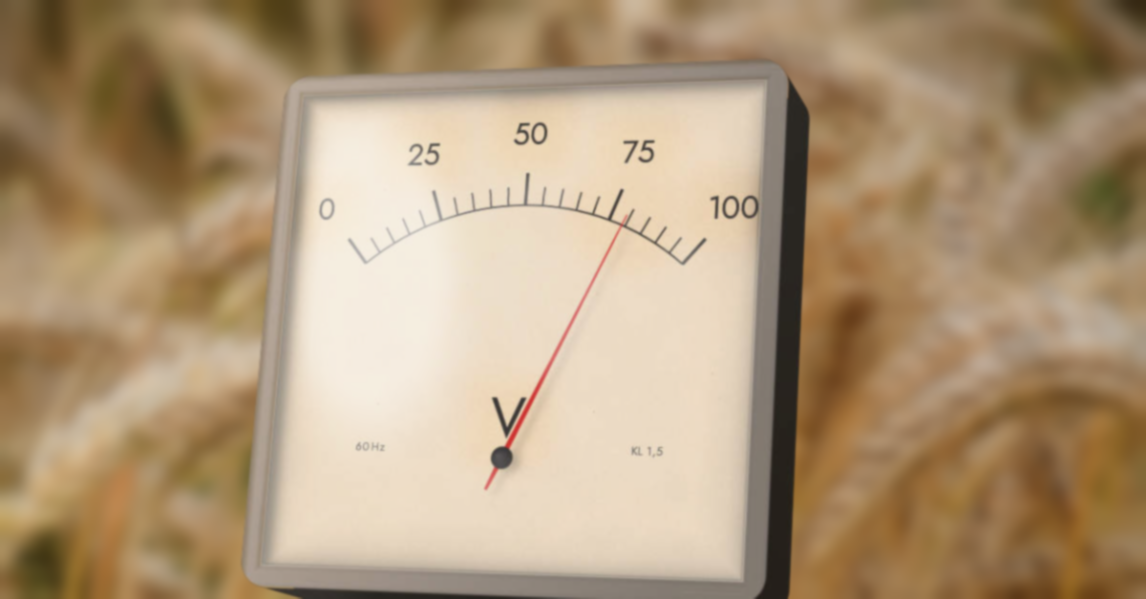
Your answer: {"value": 80, "unit": "V"}
